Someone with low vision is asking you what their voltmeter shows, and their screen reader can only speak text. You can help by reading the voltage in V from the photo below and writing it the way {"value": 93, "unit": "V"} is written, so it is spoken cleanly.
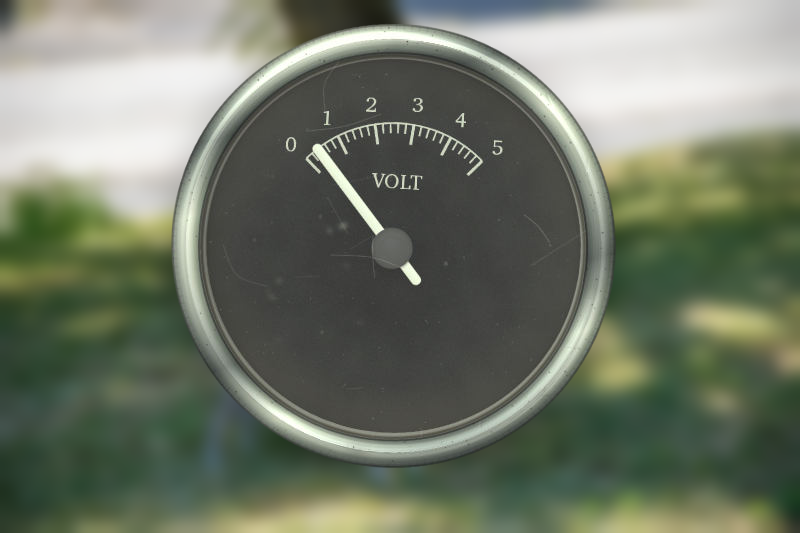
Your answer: {"value": 0.4, "unit": "V"}
